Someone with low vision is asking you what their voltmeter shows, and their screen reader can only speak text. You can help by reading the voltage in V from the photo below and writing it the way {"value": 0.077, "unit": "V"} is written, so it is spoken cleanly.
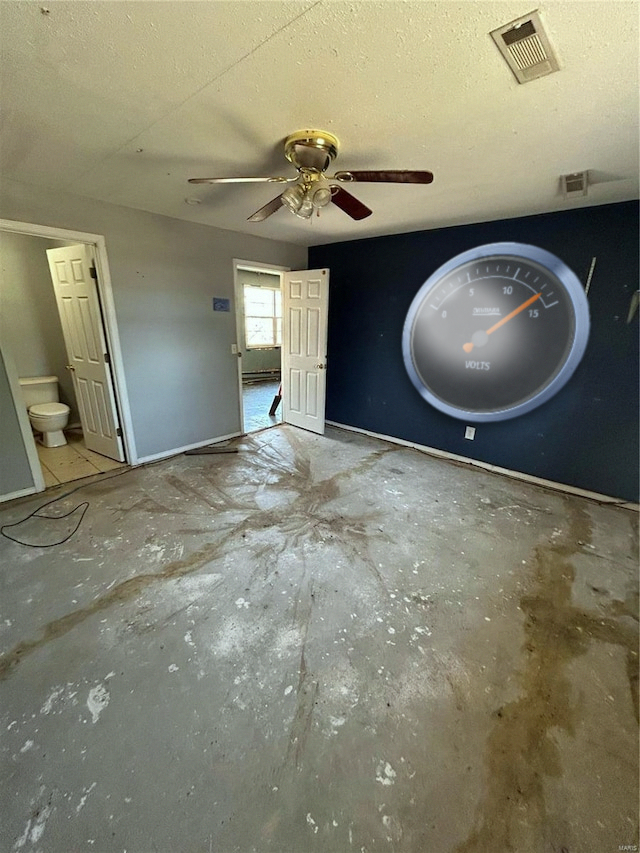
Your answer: {"value": 13.5, "unit": "V"}
